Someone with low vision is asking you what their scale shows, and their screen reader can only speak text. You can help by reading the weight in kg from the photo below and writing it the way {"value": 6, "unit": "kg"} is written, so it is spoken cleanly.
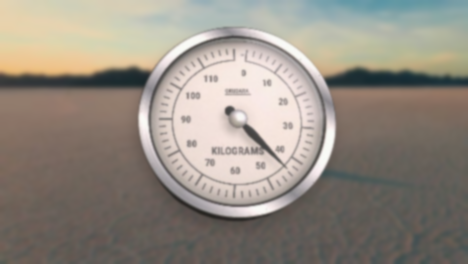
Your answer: {"value": 44, "unit": "kg"}
